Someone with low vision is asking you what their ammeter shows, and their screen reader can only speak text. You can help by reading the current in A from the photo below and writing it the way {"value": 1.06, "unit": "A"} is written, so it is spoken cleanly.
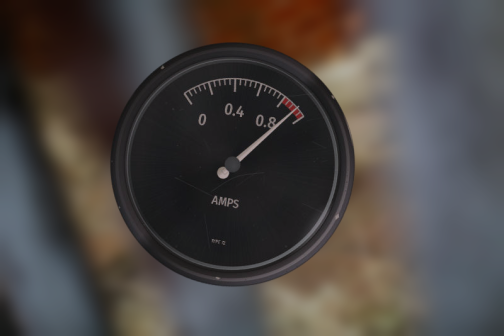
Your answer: {"value": 0.92, "unit": "A"}
